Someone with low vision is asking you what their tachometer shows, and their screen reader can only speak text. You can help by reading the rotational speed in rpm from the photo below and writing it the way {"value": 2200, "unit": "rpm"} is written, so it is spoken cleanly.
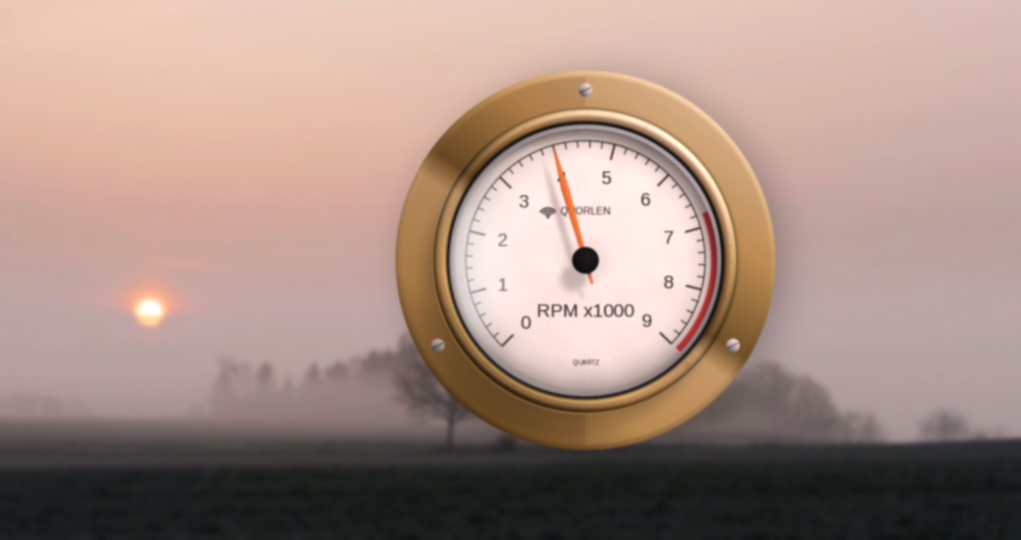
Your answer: {"value": 4000, "unit": "rpm"}
